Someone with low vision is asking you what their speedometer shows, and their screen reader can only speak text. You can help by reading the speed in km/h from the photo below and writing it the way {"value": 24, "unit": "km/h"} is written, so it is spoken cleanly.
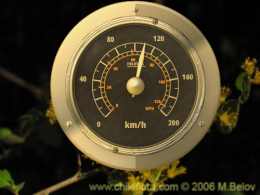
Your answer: {"value": 110, "unit": "km/h"}
